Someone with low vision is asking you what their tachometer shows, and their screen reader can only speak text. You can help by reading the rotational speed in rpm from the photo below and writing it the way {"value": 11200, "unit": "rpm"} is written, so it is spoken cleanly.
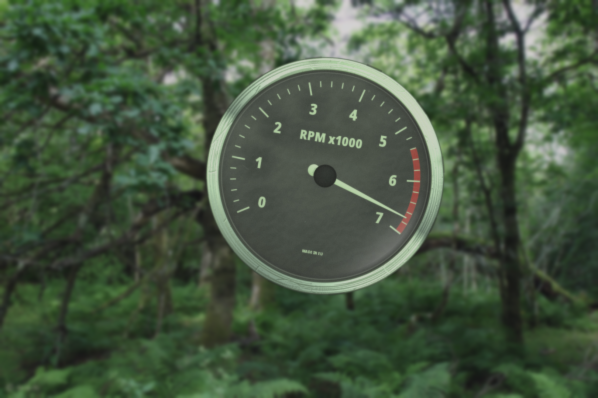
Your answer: {"value": 6700, "unit": "rpm"}
